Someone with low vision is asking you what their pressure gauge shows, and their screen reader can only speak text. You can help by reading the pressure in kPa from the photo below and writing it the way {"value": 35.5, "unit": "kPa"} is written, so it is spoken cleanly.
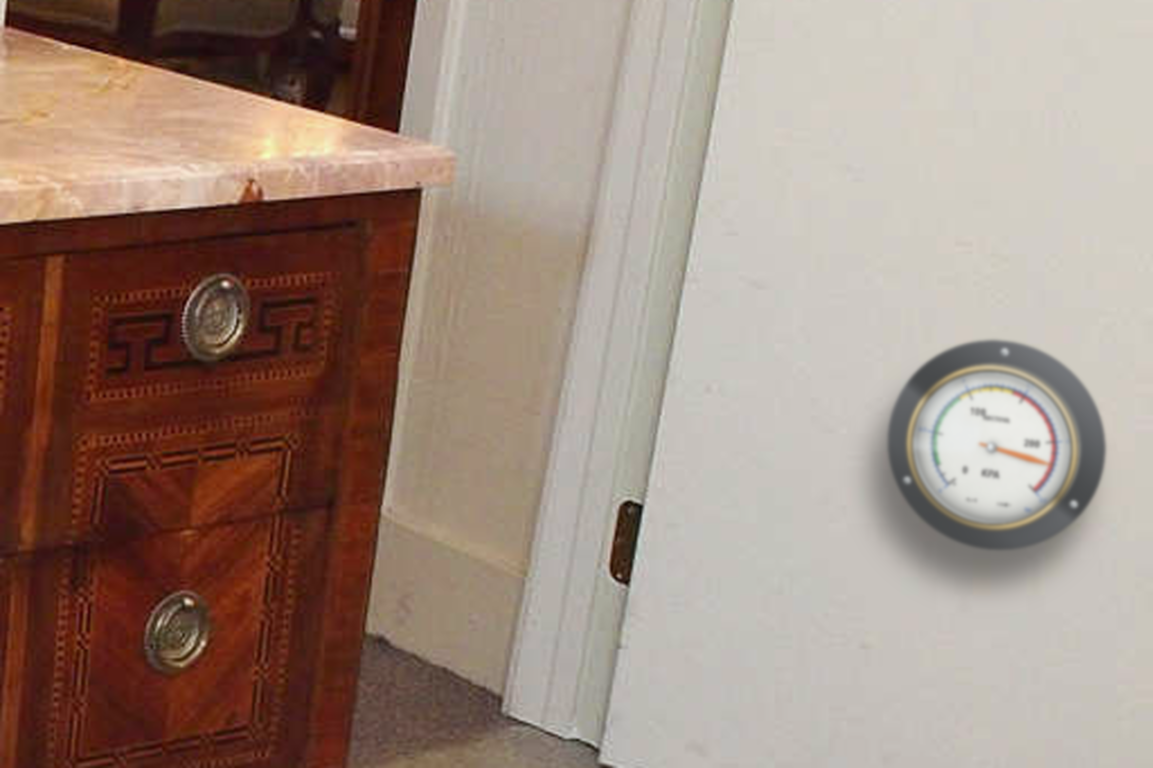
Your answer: {"value": 220, "unit": "kPa"}
